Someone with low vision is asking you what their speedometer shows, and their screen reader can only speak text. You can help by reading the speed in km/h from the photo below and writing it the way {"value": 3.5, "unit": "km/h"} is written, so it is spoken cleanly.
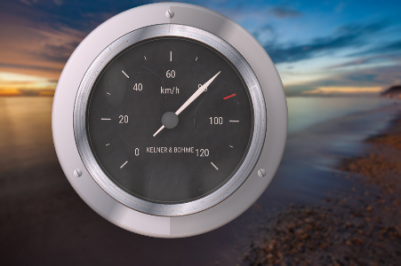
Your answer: {"value": 80, "unit": "km/h"}
